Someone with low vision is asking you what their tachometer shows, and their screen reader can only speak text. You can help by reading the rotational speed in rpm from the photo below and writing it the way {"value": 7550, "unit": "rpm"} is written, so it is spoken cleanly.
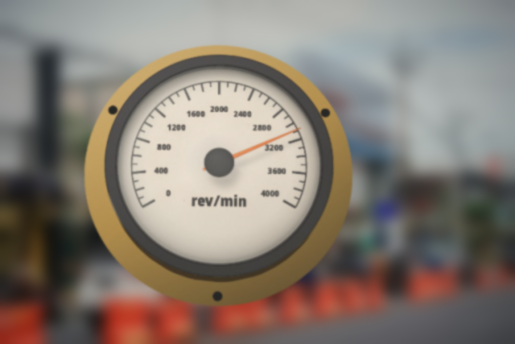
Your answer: {"value": 3100, "unit": "rpm"}
